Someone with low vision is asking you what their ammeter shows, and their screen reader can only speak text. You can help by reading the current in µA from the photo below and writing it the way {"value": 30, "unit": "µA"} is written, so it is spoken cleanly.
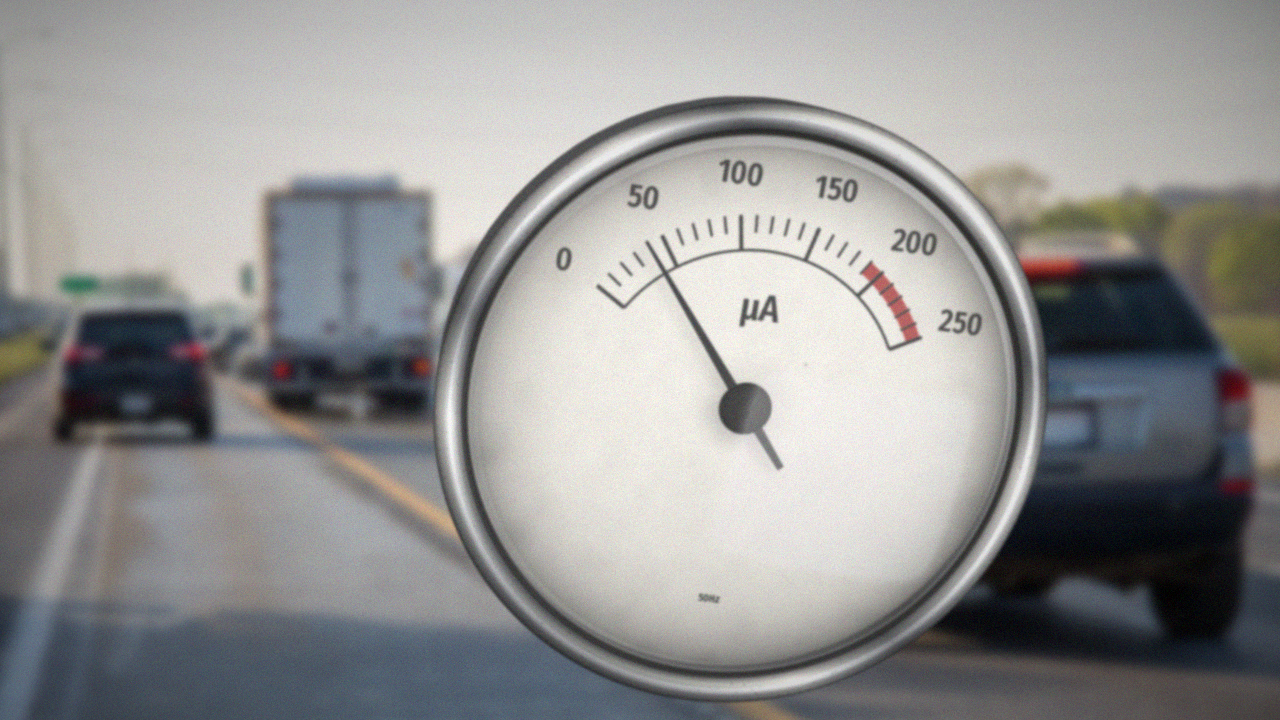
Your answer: {"value": 40, "unit": "µA"}
